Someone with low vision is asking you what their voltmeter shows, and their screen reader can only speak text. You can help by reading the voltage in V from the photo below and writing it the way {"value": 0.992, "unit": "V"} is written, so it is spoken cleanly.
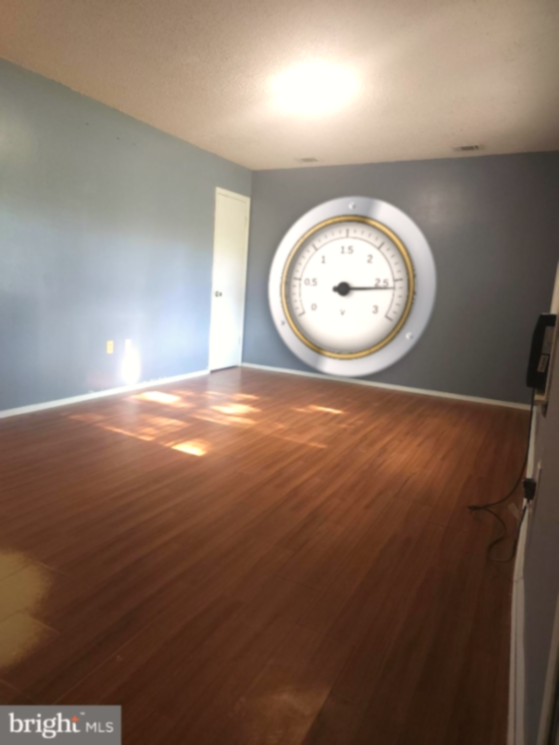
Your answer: {"value": 2.6, "unit": "V"}
